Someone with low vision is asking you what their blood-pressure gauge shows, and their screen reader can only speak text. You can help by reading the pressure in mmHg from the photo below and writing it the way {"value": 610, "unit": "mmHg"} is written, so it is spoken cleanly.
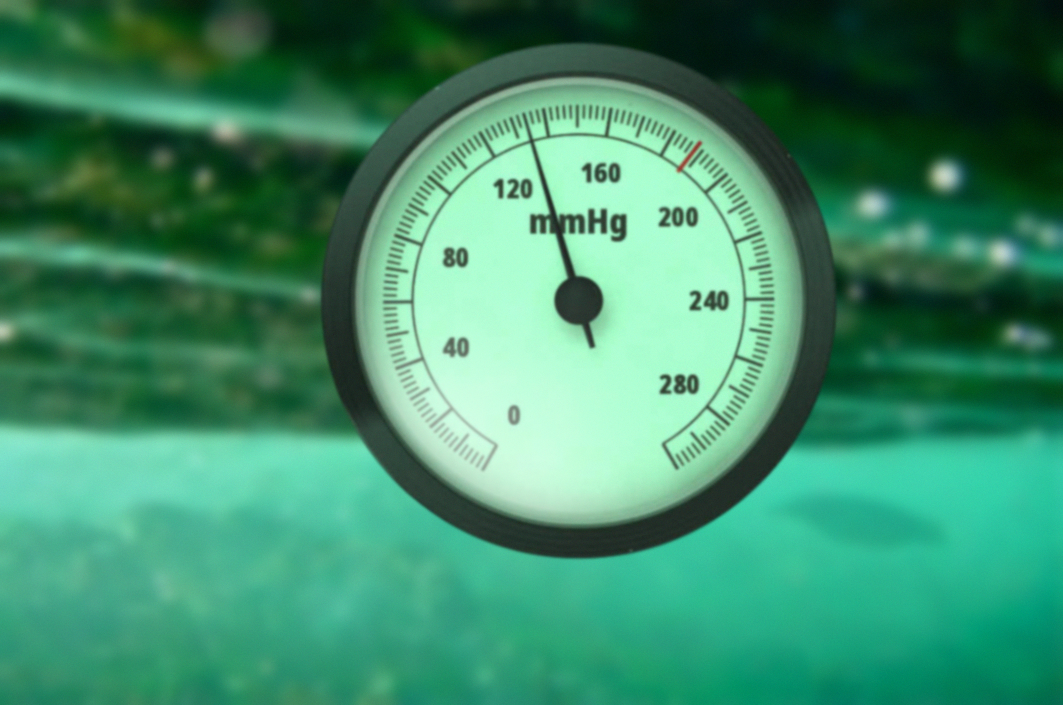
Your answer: {"value": 134, "unit": "mmHg"}
